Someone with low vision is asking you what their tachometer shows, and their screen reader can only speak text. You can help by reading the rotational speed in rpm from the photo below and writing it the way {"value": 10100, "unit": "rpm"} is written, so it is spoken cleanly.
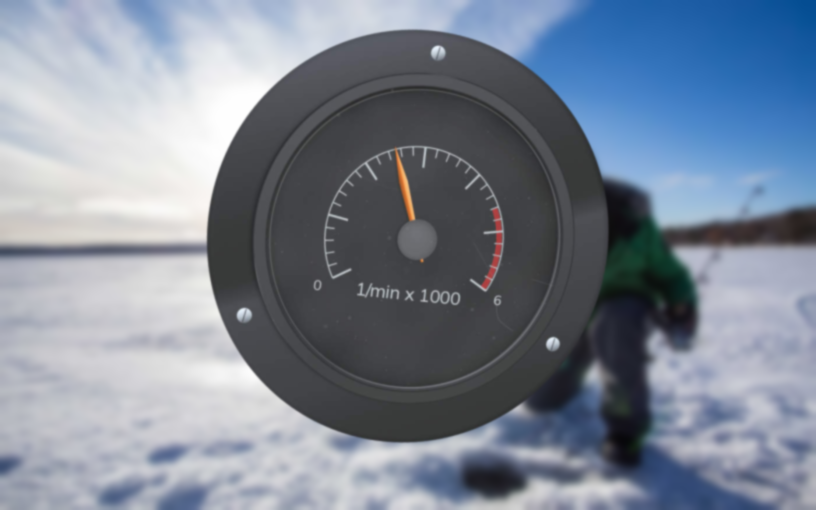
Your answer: {"value": 2500, "unit": "rpm"}
